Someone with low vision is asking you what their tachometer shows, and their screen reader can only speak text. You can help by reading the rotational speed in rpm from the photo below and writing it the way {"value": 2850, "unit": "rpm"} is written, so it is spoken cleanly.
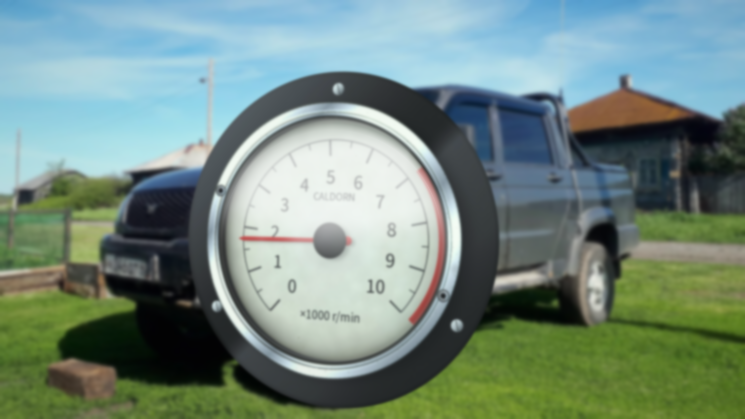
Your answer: {"value": 1750, "unit": "rpm"}
